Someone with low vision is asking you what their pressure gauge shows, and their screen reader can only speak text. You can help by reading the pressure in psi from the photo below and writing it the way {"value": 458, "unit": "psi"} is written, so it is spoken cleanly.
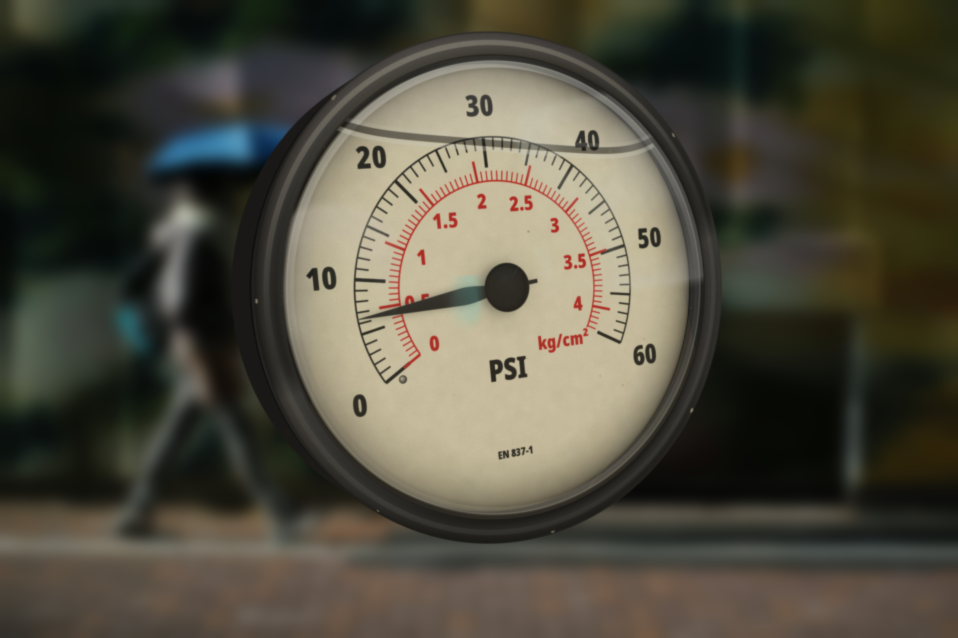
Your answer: {"value": 6.5, "unit": "psi"}
